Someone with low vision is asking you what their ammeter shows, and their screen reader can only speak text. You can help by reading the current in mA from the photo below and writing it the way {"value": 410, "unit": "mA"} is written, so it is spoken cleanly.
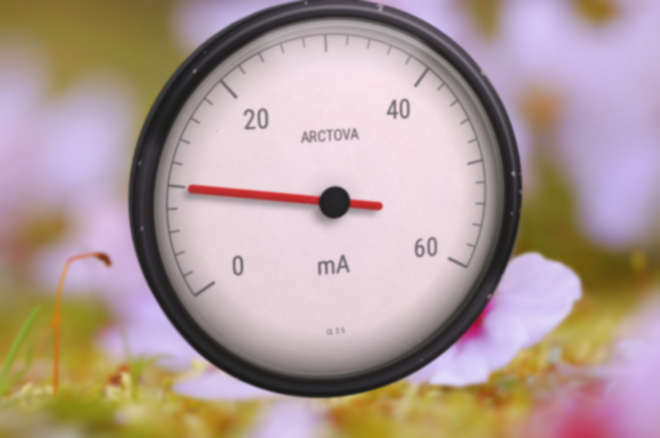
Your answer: {"value": 10, "unit": "mA"}
